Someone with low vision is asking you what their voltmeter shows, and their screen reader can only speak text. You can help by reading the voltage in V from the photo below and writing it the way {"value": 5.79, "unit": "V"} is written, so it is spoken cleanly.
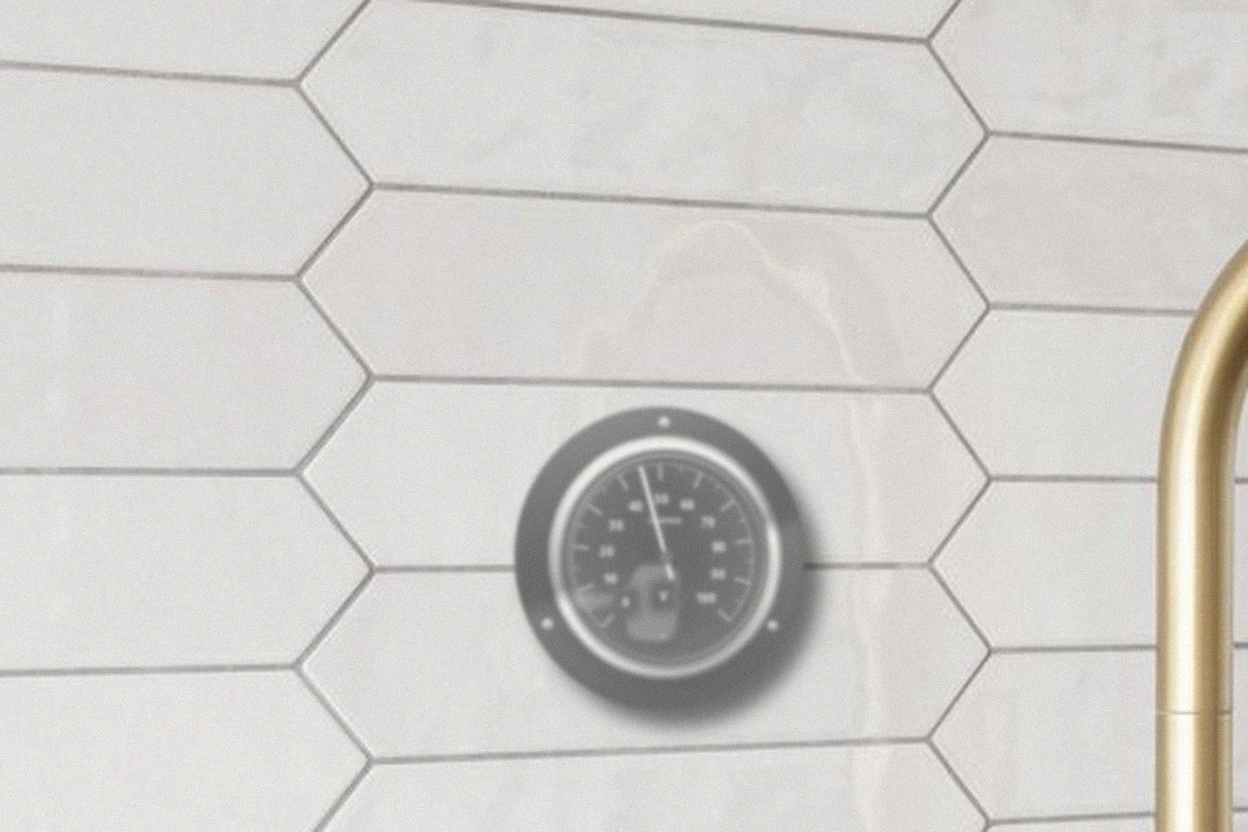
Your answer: {"value": 45, "unit": "V"}
